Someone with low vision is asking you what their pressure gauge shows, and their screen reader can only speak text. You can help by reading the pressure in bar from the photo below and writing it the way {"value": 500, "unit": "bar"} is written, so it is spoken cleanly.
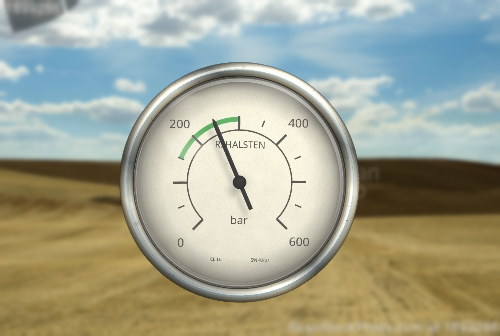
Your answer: {"value": 250, "unit": "bar"}
